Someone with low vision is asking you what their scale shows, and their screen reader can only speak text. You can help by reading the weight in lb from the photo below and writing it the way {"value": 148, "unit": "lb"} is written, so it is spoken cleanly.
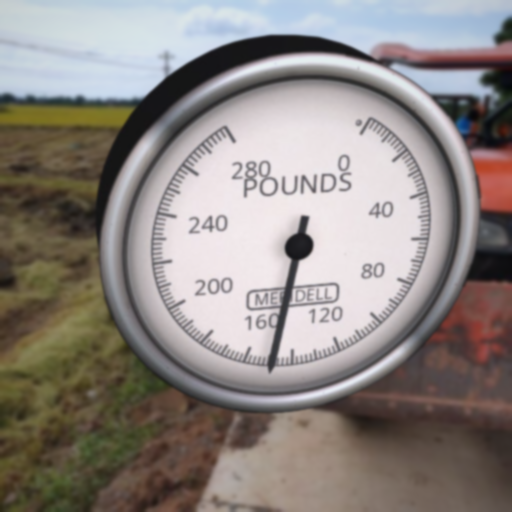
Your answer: {"value": 150, "unit": "lb"}
